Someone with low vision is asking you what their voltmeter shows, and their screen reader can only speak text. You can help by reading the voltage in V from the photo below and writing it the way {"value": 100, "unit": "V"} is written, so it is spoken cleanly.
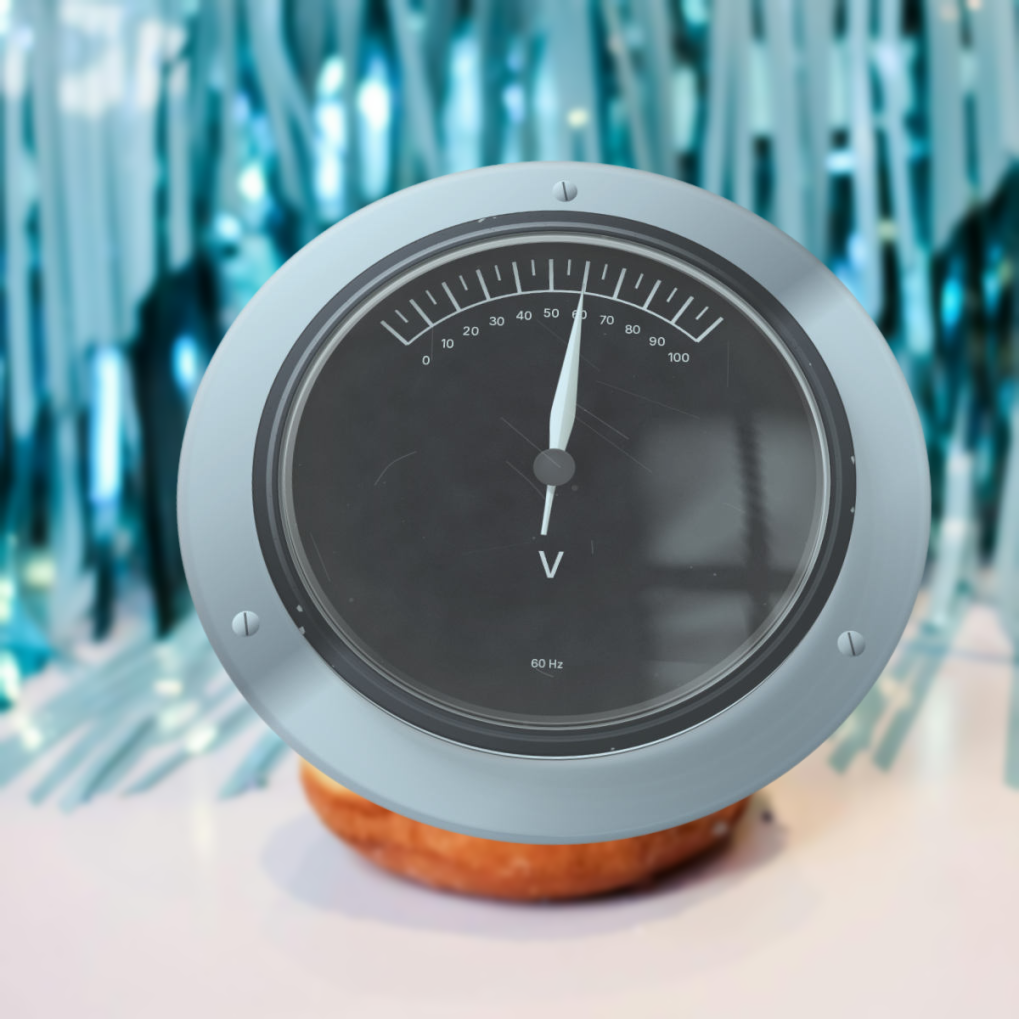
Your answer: {"value": 60, "unit": "V"}
